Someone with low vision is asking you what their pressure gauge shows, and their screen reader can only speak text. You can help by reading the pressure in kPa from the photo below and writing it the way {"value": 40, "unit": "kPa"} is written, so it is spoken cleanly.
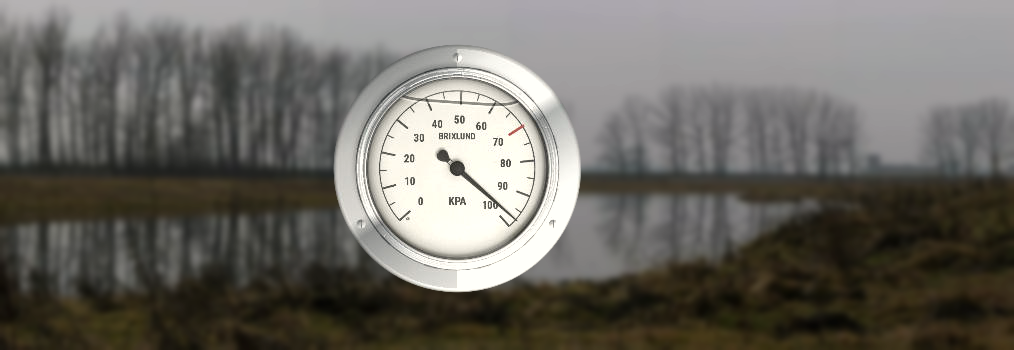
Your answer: {"value": 97.5, "unit": "kPa"}
